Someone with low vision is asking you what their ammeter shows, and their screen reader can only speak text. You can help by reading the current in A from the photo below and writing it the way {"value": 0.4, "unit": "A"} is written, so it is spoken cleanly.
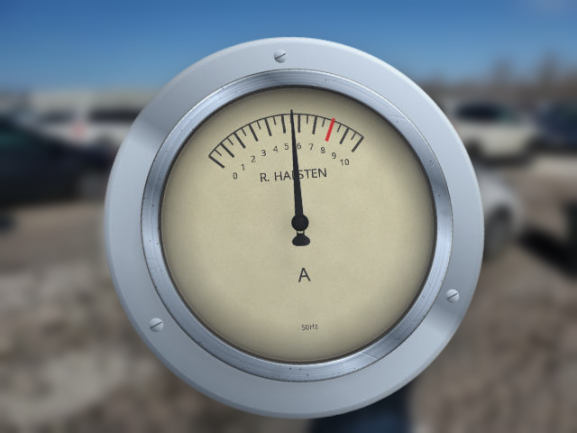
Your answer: {"value": 5.5, "unit": "A"}
